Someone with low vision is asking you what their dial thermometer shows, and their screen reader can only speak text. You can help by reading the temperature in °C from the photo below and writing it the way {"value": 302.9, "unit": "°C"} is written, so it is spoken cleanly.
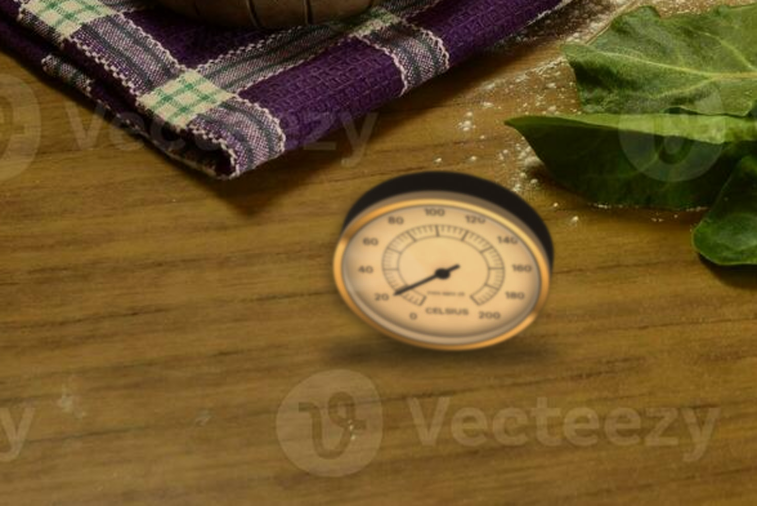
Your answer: {"value": 20, "unit": "°C"}
